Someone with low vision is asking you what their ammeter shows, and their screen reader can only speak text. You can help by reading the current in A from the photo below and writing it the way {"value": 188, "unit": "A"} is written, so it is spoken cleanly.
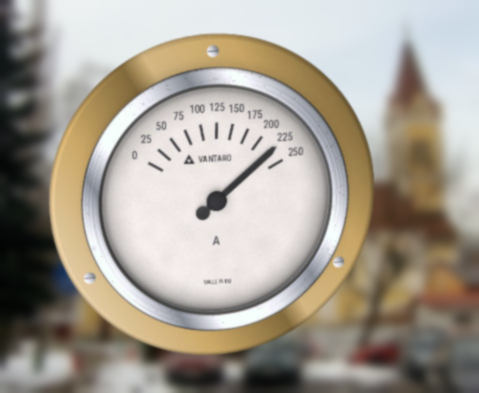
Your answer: {"value": 225, "unit": "A"}
